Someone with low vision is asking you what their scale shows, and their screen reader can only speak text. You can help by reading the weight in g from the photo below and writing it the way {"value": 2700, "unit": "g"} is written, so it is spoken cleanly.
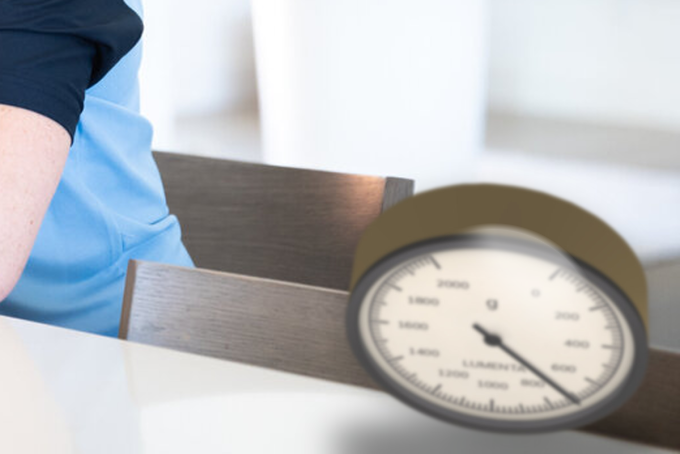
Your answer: {"value": 700, "unit": "g"}
